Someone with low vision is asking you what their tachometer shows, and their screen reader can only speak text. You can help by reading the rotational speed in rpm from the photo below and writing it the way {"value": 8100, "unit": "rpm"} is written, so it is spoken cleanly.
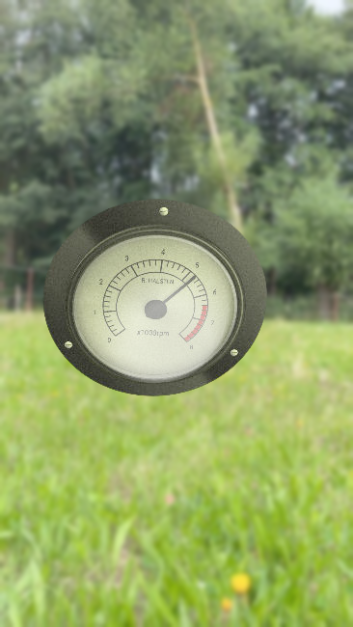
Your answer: {"value": 5200, "unit": "rpm"}
